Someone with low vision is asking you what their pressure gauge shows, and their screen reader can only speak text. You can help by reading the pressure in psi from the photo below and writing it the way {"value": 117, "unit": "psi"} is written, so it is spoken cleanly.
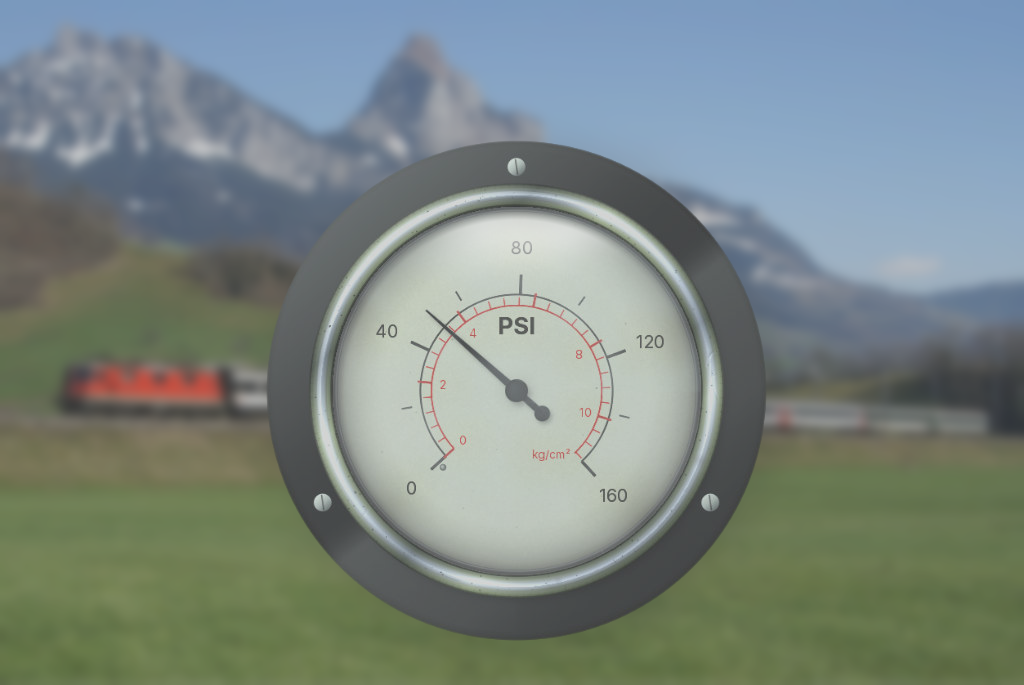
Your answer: {"value": 50, "unit": "psi"}
